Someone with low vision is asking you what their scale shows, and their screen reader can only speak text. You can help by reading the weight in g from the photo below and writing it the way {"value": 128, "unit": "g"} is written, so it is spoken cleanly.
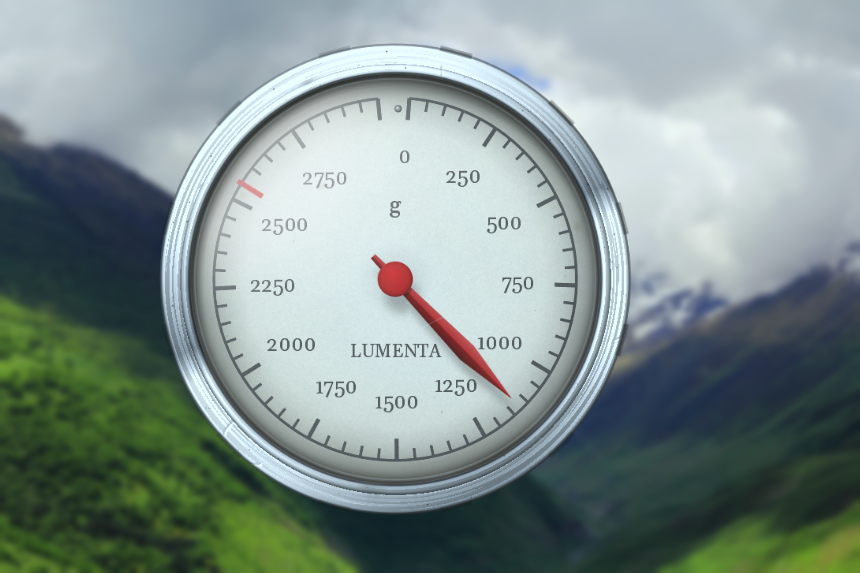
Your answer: {"value": 1125, "unit": "g"}
